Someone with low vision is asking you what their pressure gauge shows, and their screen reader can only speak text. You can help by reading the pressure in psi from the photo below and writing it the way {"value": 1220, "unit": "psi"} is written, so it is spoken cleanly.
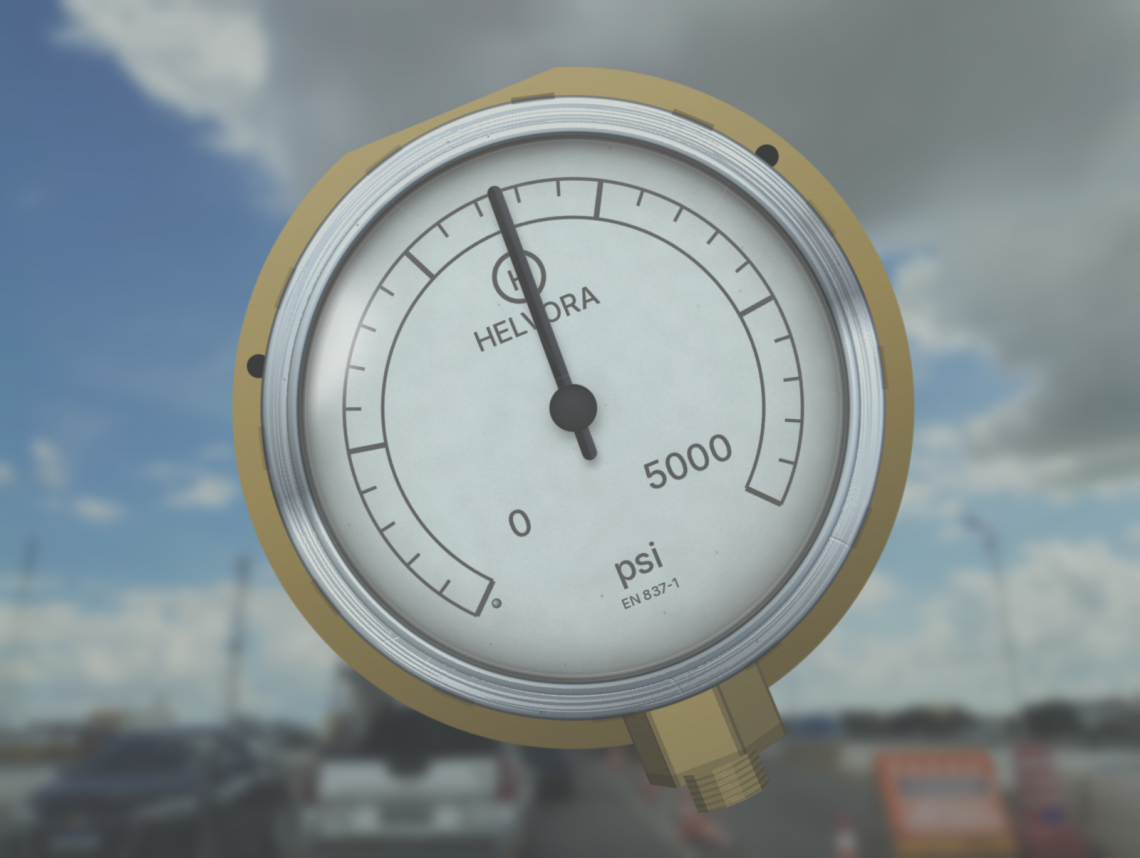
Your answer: {"value": 2500, "unit": "psi"}
